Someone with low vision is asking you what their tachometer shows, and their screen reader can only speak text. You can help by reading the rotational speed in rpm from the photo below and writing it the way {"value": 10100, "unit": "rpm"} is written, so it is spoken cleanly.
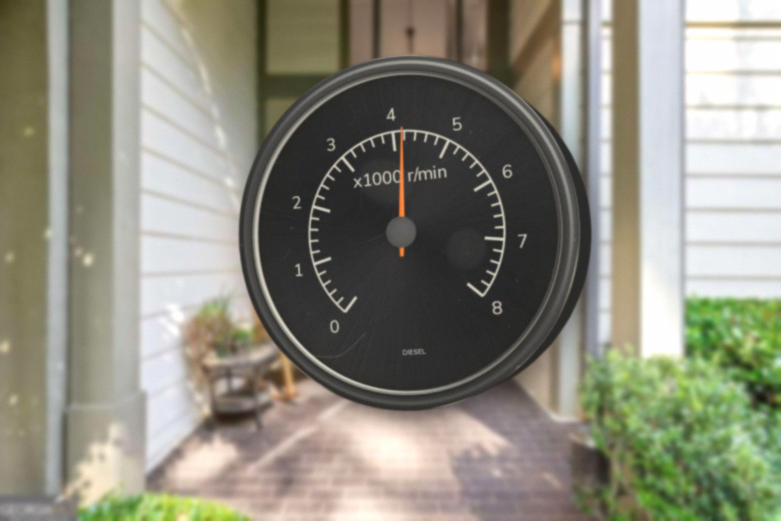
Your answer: {"value": 4200, "unit": "rpm"}
